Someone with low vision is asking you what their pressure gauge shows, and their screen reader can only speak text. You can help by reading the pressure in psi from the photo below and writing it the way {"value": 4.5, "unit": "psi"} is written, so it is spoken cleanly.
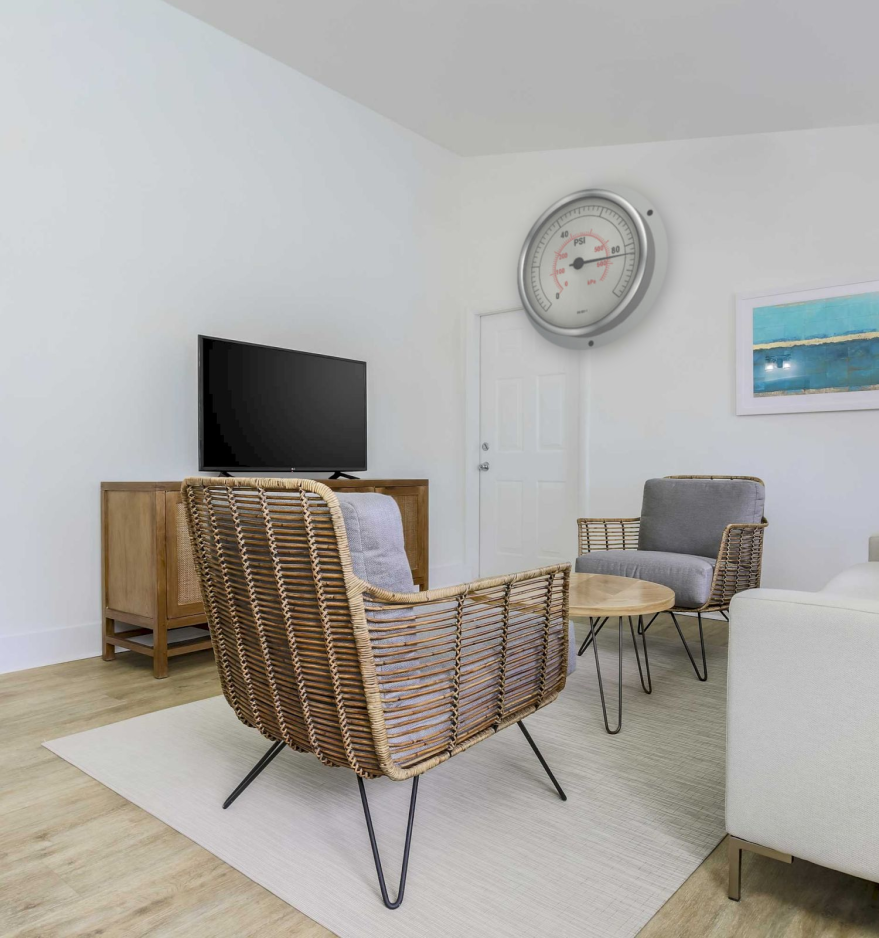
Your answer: {"value": 84, "unit": "psi"}
